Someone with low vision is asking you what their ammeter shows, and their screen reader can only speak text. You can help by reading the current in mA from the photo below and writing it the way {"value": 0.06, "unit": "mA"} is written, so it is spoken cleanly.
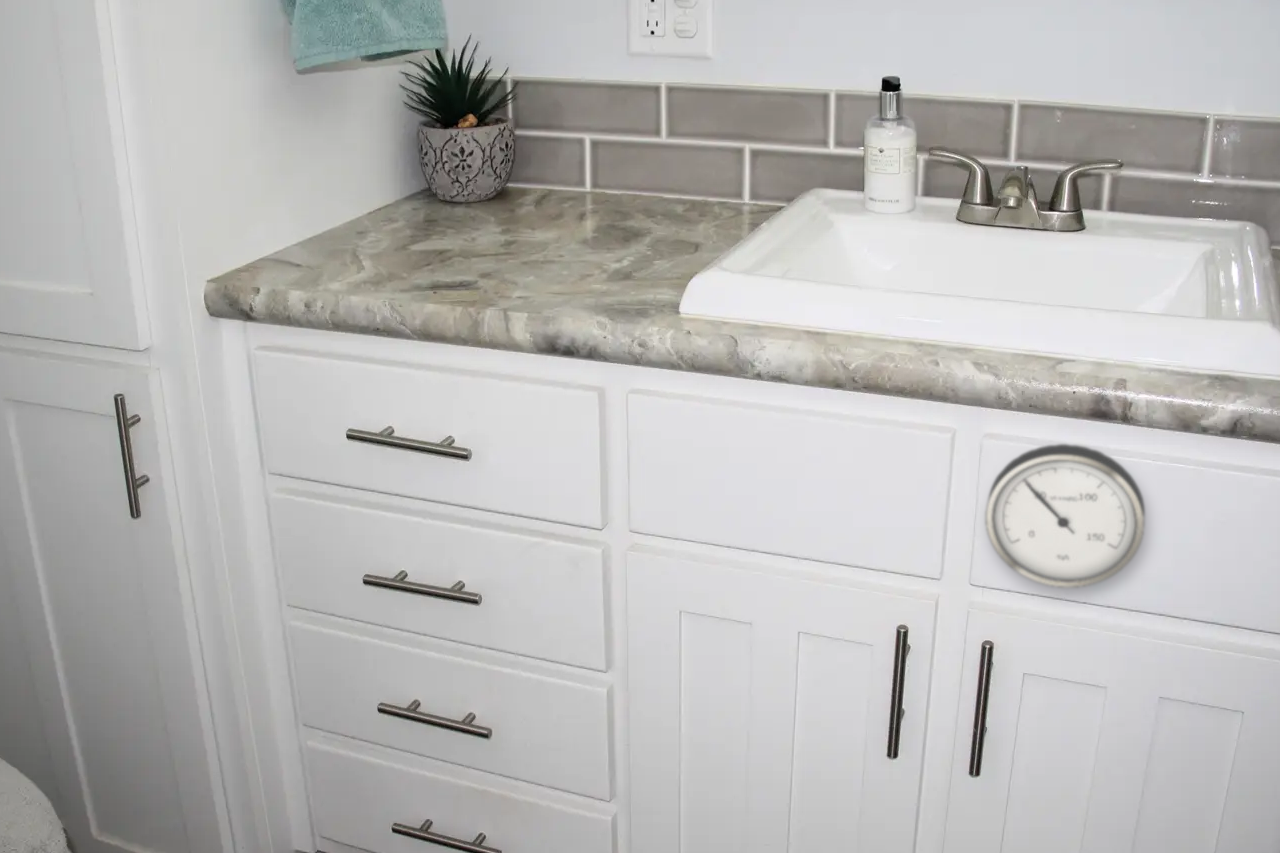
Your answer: {"value": 50, "unit": "mA"}
